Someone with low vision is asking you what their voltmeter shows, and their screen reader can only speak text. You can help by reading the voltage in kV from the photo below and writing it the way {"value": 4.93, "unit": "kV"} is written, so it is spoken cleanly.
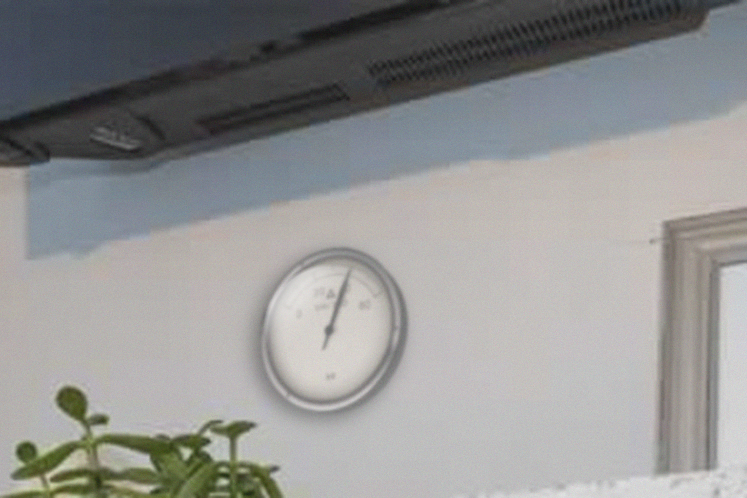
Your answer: {"value": 40, "unit": "kV"}
